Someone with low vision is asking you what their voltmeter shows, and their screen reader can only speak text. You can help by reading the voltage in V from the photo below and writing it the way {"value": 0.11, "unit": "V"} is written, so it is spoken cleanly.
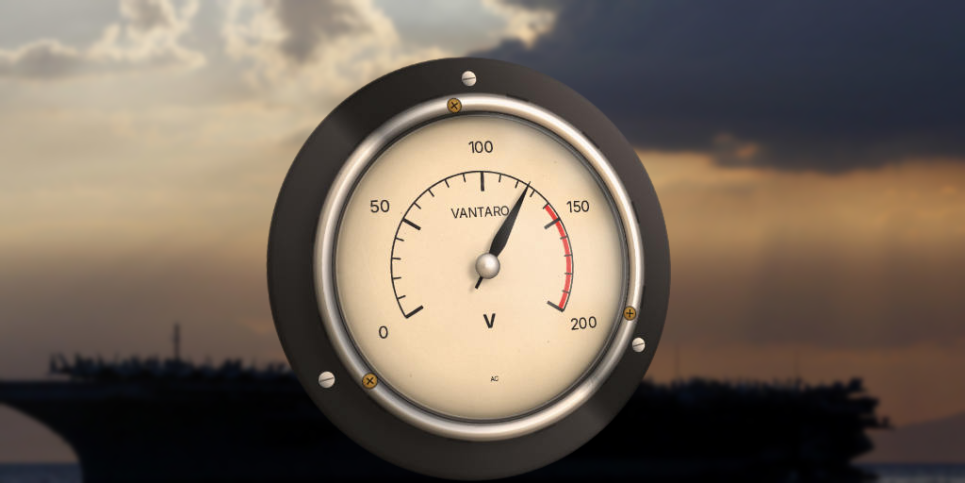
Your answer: {"value": 125, "unit": "V"}
